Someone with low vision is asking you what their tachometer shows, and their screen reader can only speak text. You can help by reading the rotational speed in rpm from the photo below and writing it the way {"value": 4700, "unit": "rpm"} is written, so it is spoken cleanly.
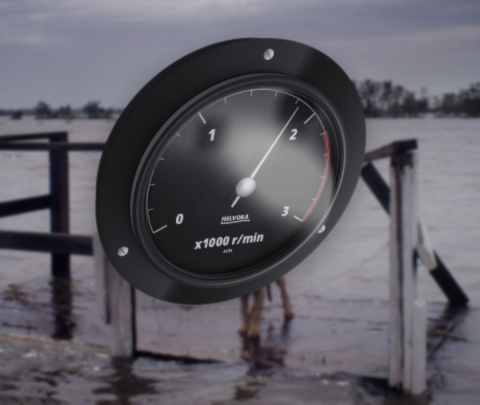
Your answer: {"value": 1800, "unit": "rpm"}
